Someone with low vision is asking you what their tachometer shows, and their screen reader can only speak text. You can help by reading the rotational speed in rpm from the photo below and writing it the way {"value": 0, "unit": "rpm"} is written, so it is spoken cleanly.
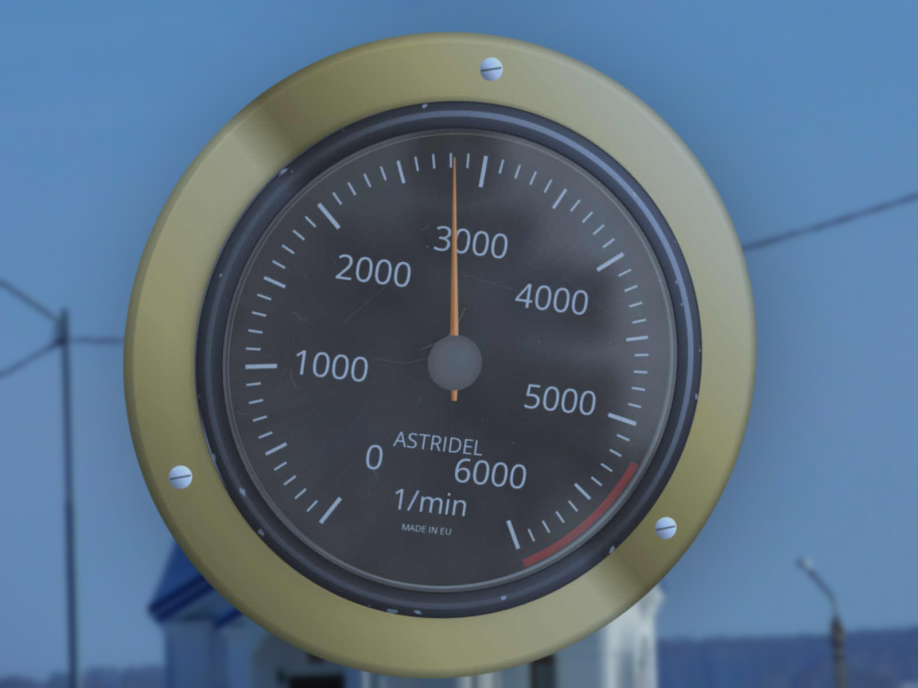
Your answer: {"value": 2800, "unit": "rpm"}
